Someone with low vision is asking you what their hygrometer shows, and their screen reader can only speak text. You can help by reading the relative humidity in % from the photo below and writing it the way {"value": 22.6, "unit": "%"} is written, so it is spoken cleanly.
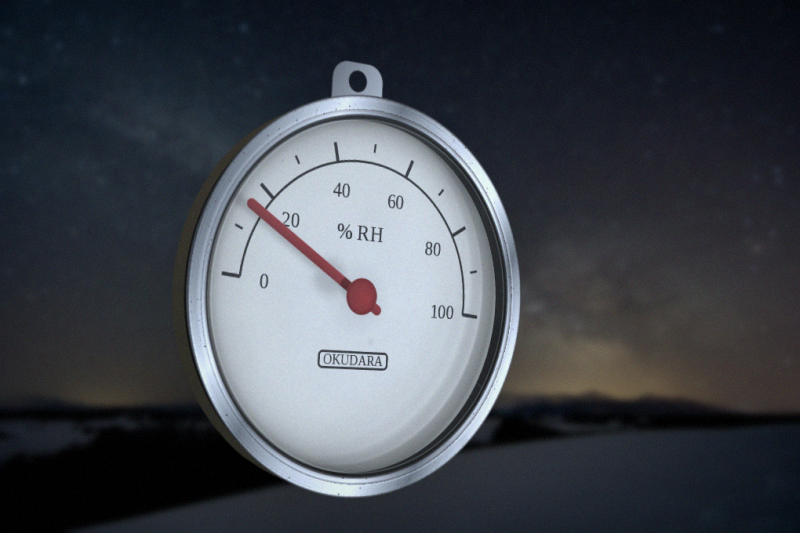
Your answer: {"value": 15, "unit": "%"}
